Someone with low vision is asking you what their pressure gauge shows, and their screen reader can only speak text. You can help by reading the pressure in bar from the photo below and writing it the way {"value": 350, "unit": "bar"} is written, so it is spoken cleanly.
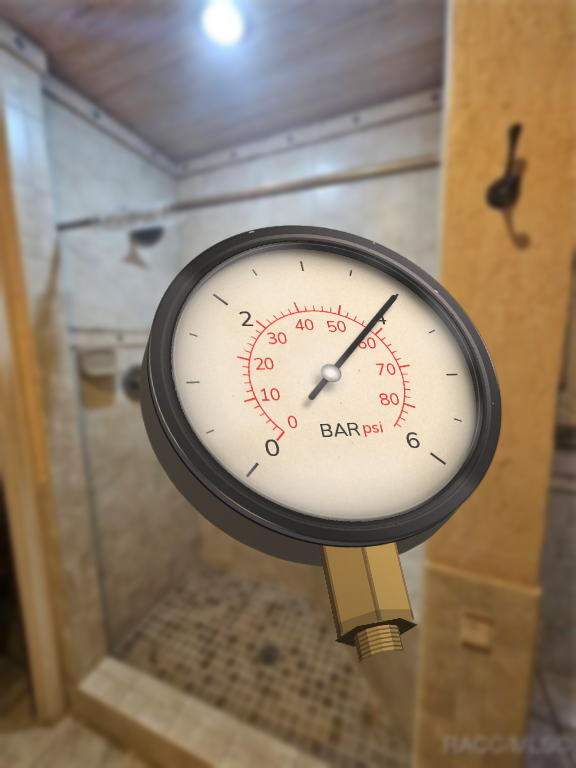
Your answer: {"value": 4, "unit": "bar"}
